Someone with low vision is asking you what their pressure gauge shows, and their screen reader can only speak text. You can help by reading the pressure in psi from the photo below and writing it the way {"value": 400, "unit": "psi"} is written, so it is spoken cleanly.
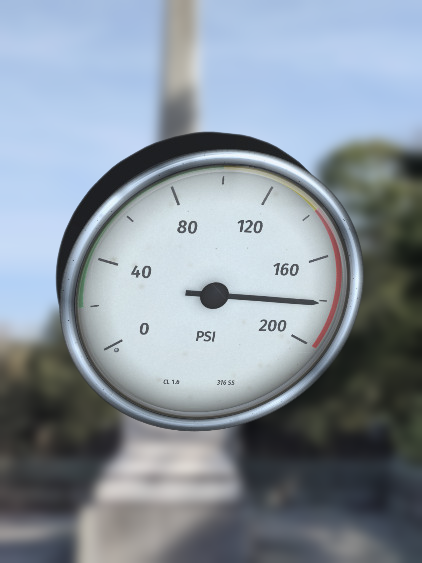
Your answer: {"value": 180, "unit": "psi"}
